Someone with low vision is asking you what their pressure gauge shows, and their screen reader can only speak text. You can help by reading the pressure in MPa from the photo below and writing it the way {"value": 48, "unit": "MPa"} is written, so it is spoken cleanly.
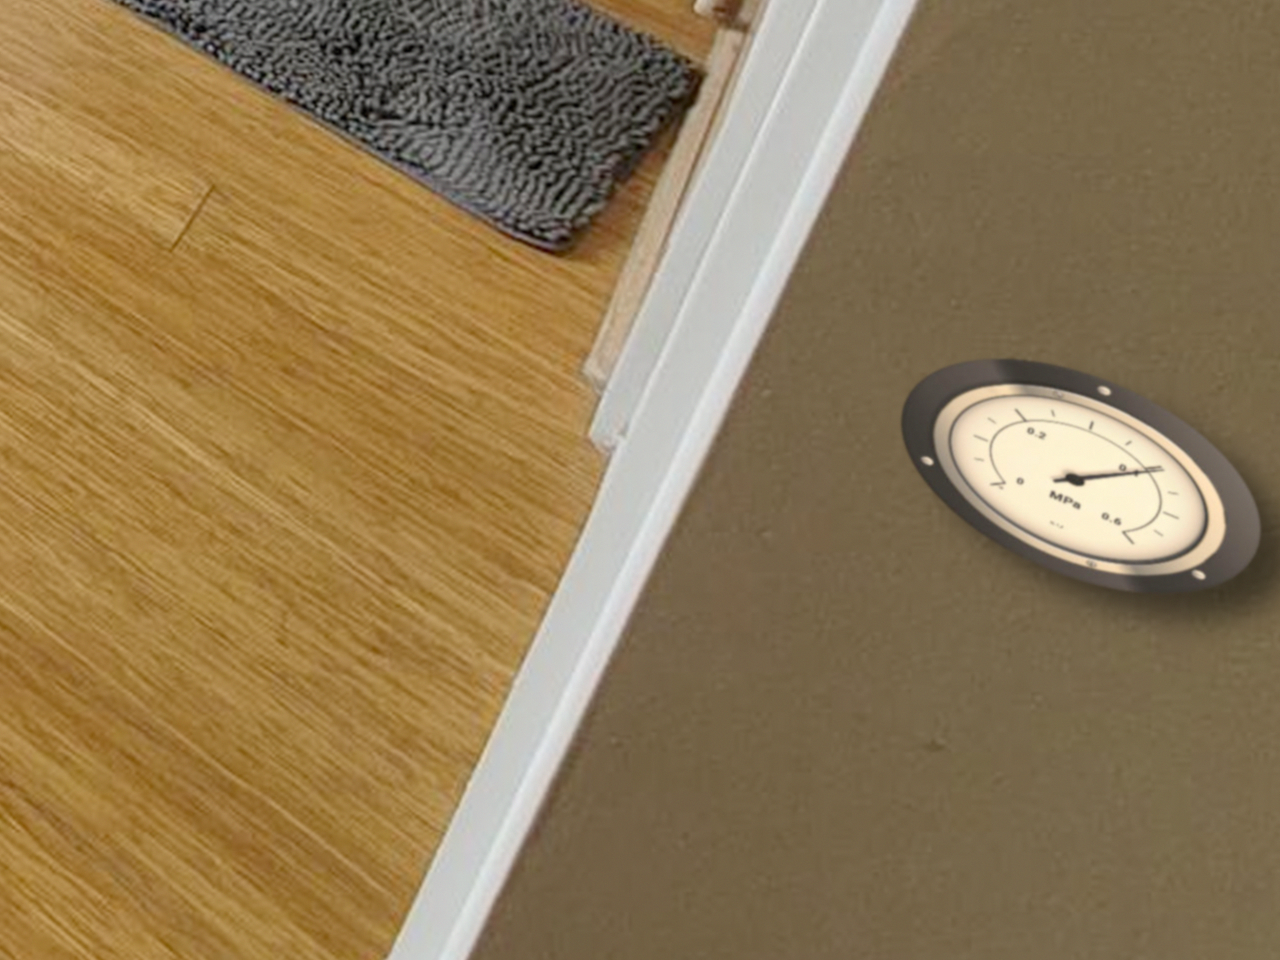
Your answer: {"value": 0.4, "unit": "MPa"}
